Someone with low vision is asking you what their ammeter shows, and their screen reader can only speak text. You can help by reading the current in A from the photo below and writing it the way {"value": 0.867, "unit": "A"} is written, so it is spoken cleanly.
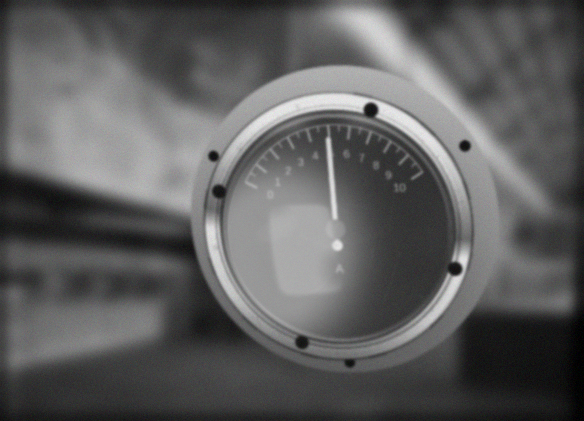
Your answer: {"value": 5, "unit": "A"}
